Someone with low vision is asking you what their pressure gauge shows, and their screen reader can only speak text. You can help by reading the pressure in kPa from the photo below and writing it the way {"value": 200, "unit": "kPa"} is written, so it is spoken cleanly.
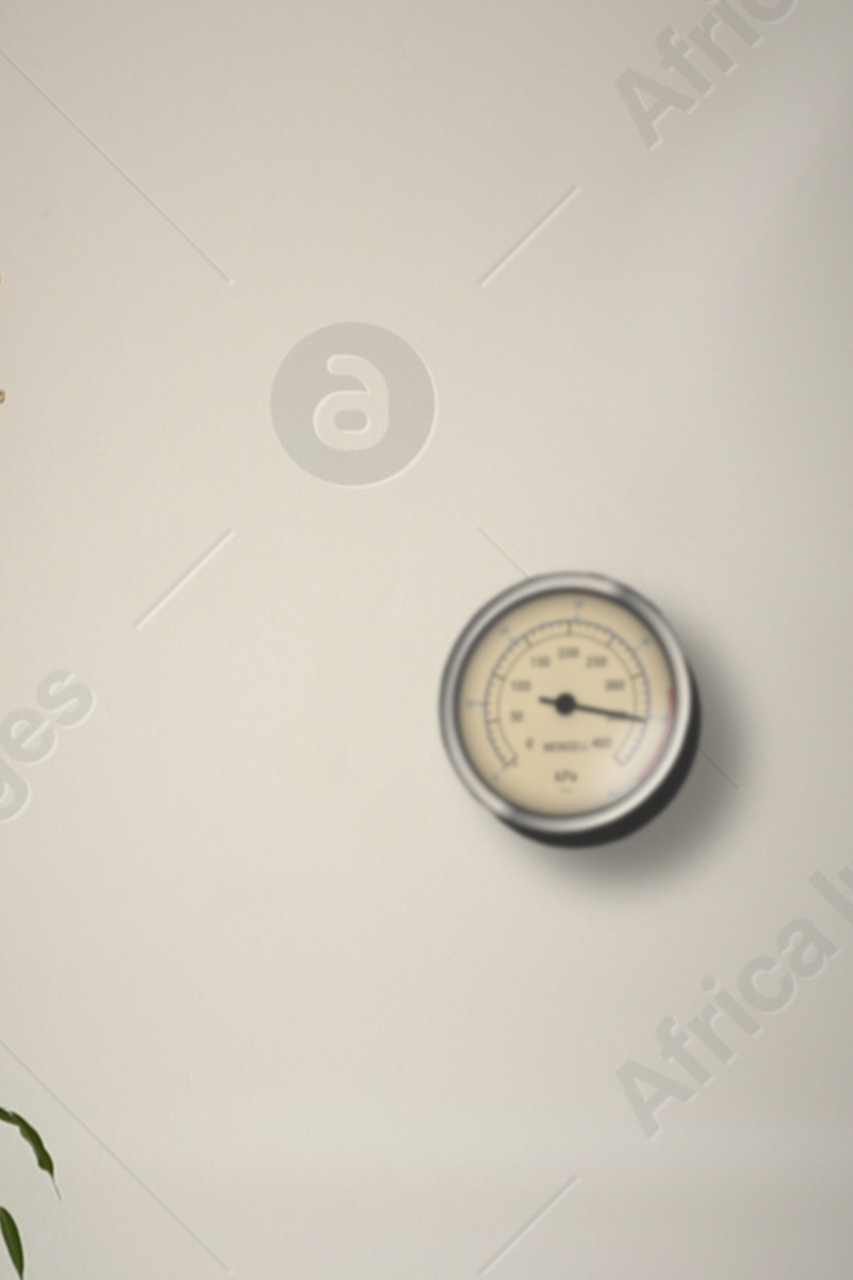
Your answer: {"value": 350, "unit": "kPa"}
